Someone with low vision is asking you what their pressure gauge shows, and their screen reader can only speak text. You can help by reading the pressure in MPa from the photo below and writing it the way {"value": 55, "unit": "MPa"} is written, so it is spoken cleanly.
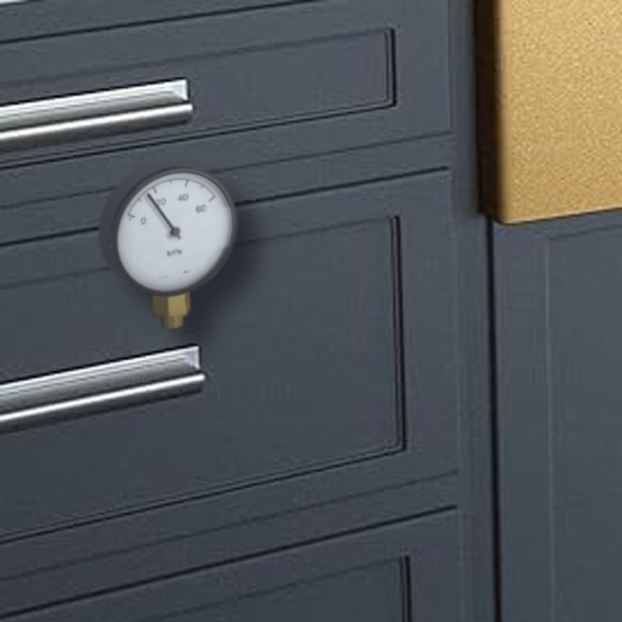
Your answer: {"value": 15, "unit": "MPa"}
